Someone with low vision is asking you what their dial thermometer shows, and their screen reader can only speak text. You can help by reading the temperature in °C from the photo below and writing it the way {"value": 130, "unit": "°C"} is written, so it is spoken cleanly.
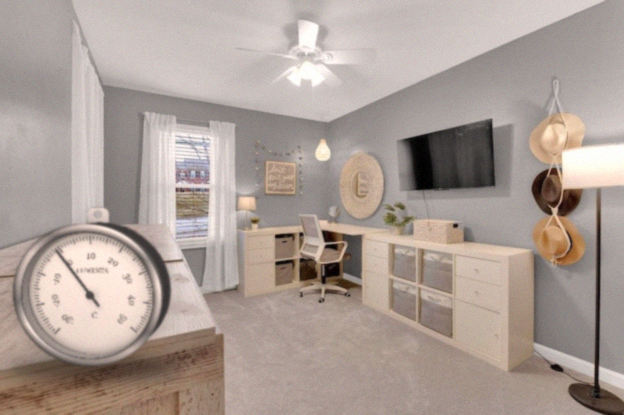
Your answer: {"value": 0, "unit": "°C"}
